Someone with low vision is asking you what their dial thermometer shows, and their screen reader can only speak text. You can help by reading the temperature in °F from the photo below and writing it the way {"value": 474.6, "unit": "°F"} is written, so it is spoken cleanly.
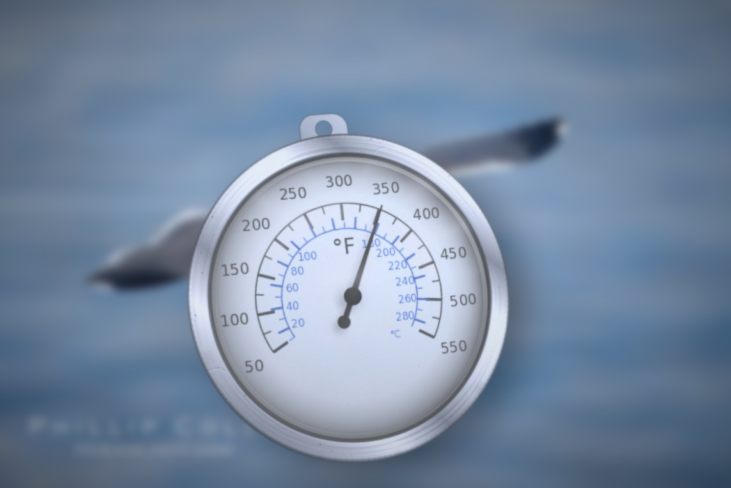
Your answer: {"value": 350, "unit": "°F"}
